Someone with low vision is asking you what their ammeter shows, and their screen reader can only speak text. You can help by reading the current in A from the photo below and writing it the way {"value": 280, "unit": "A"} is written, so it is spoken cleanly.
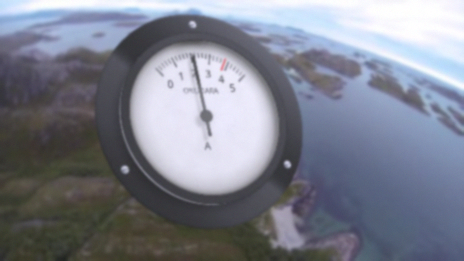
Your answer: {"value": 2, "unit": "A"}
